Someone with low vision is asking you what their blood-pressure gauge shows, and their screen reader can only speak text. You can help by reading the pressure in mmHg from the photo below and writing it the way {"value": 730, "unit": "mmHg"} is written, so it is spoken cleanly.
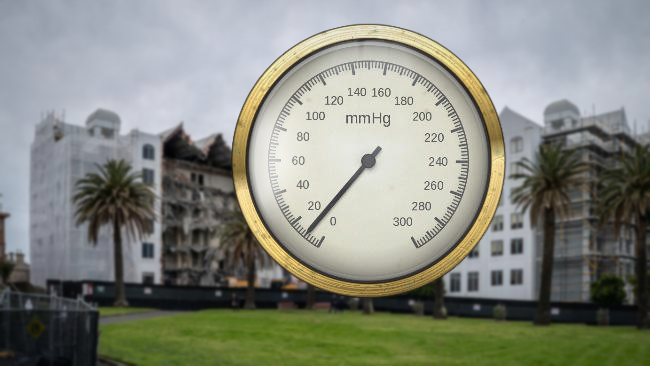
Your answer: {"value": 10, "unit": "mmHg"}
